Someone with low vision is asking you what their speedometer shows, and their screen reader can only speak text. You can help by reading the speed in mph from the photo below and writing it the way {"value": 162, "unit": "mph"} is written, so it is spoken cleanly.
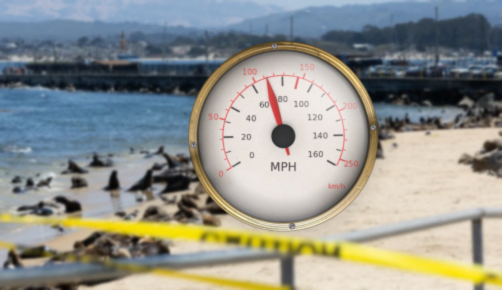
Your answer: {"value": 70, "unit": "mph"}
